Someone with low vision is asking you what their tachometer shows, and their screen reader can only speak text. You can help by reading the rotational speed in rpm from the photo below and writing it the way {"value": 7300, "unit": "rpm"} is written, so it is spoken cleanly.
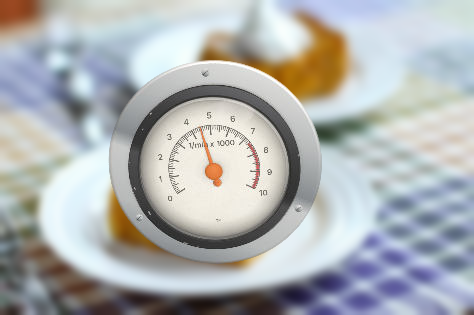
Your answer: {"value": 4500, "unit": "rpm"}
